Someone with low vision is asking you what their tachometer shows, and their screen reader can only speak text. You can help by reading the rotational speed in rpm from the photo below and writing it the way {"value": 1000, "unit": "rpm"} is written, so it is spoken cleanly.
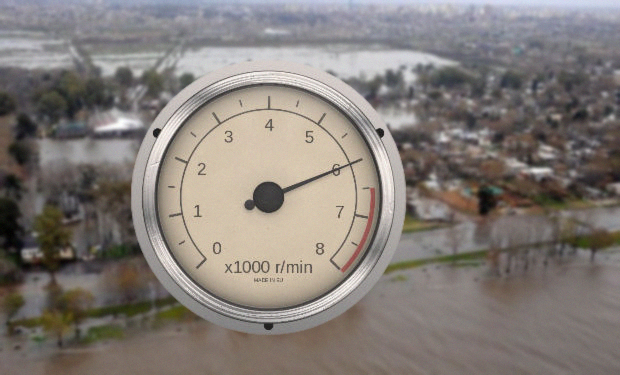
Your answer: {"value": 6000, "unit": "rpm"}
